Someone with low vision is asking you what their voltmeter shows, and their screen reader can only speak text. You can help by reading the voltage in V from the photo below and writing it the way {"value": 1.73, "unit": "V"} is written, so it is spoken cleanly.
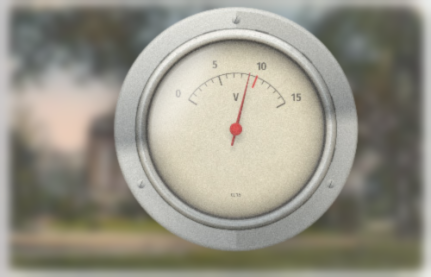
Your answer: {"value": 9, "unit": "V"}
